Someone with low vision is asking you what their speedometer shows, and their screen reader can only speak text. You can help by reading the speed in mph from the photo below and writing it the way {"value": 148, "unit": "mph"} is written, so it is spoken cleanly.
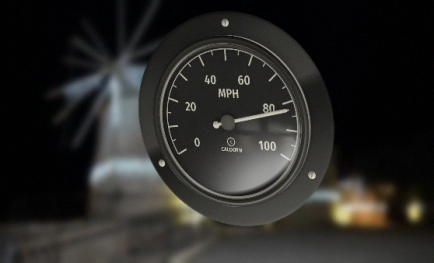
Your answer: {"value": 82.5, "unit": "mph"}
